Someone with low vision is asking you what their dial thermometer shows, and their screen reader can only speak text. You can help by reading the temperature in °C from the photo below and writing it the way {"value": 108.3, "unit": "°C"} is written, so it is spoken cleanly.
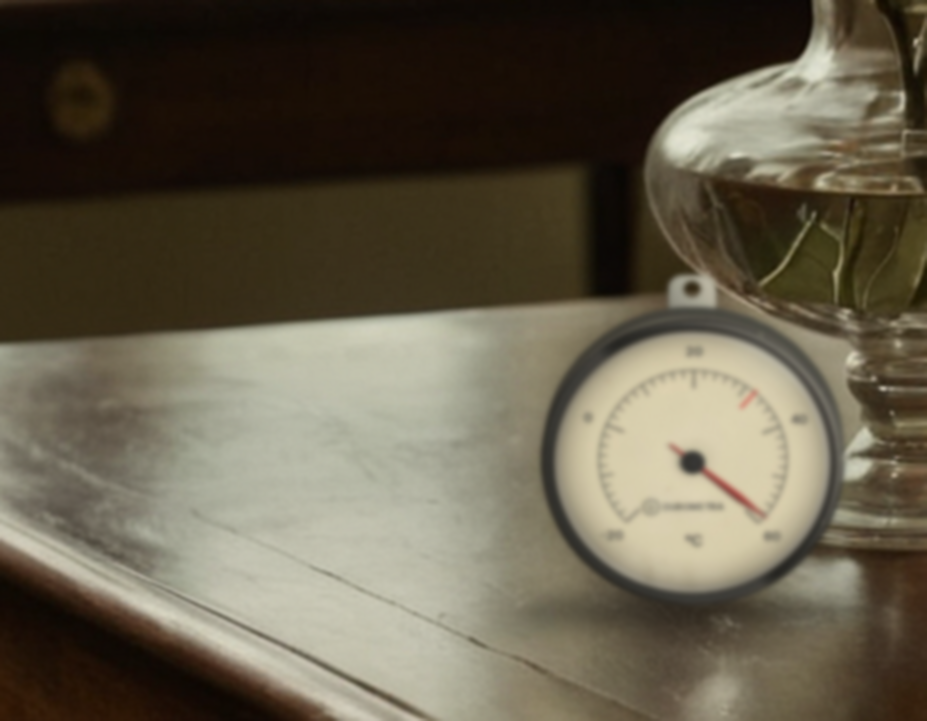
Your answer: {"value": 58, "unit": "°C"}
